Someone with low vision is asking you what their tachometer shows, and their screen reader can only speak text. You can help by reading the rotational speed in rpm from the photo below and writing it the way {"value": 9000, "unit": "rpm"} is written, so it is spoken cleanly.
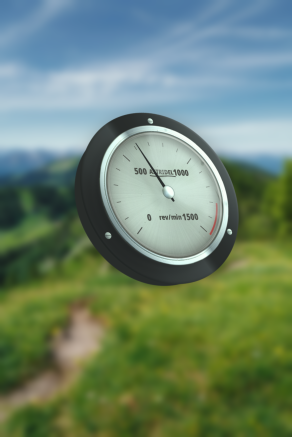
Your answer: {"value": 600, "unit": "rpm"}
